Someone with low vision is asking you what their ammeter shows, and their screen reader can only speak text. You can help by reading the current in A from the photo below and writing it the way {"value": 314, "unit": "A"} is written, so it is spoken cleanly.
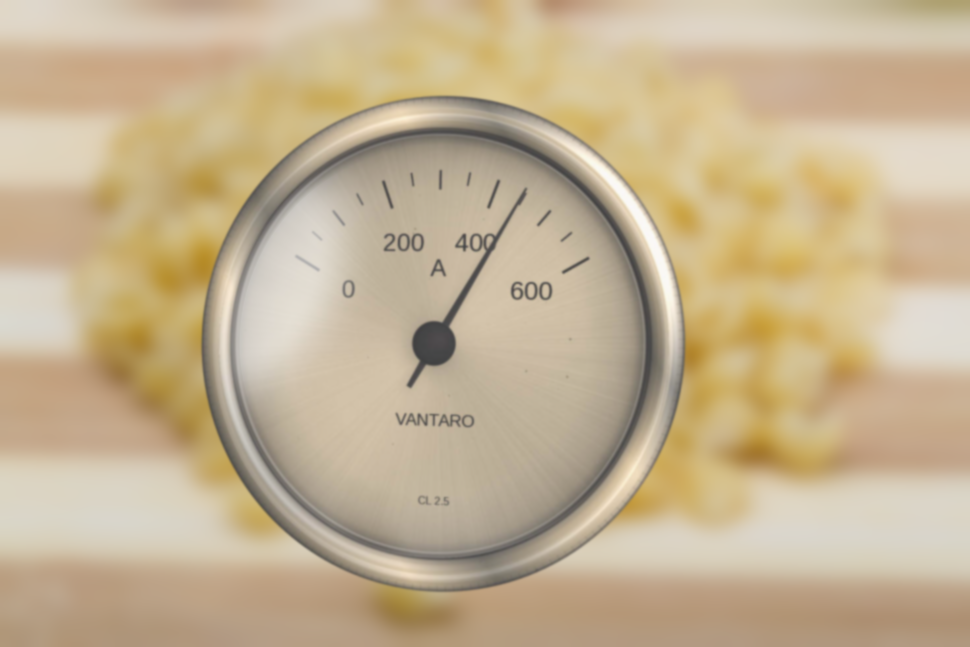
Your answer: {"value": 450, "unit": "A"}
